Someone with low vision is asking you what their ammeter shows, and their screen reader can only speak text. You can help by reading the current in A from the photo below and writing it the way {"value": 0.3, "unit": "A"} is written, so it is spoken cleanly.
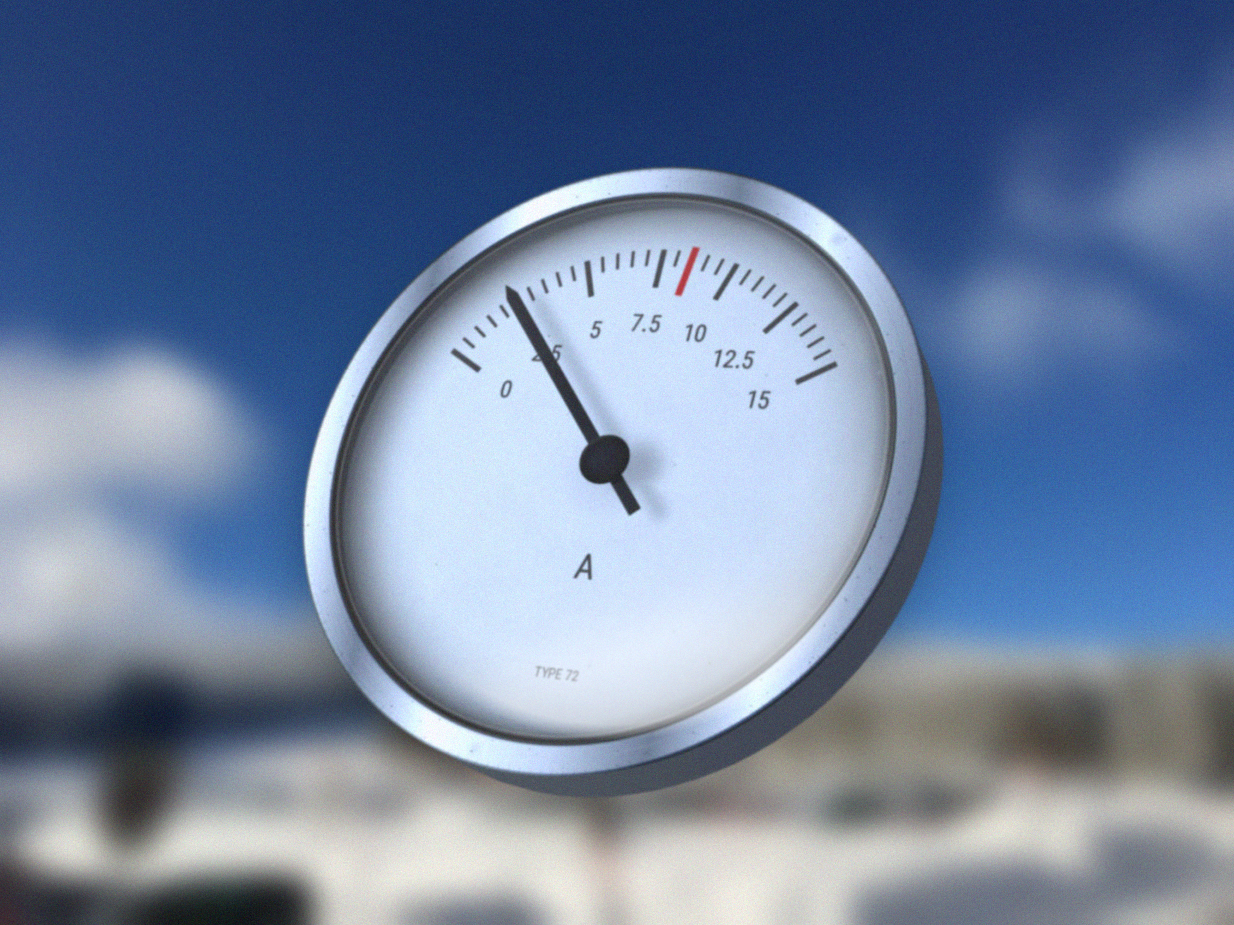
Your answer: {"value": 2.5, "unit": "A"}
